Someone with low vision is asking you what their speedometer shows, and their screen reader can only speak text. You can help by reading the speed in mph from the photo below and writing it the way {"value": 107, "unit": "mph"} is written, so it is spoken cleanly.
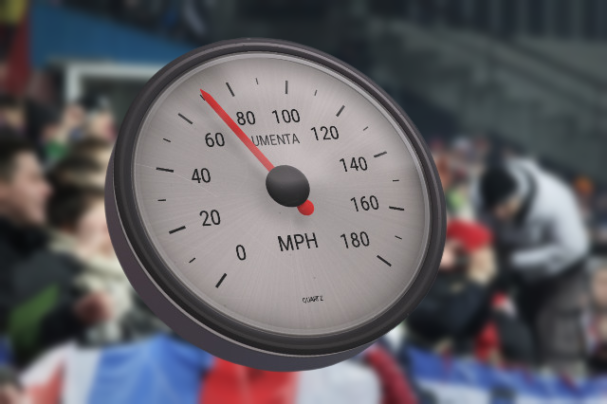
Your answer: {"value": 70, "unit": "mph"}
